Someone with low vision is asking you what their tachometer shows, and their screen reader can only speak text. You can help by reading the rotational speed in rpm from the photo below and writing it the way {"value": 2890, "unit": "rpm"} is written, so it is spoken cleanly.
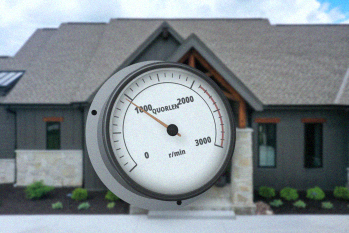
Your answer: {"value": 950, "unit": "rpm"}
